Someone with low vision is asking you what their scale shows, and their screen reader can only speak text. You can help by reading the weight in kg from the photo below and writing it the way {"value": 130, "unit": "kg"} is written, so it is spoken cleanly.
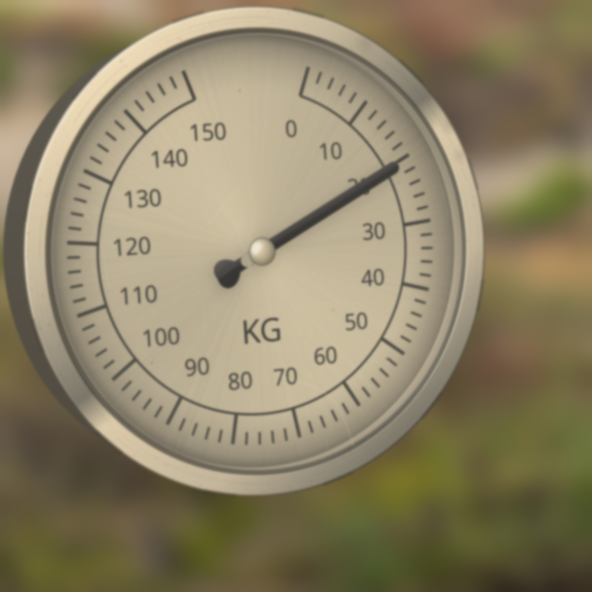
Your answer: {"value": 20, "unit": "kg"}
